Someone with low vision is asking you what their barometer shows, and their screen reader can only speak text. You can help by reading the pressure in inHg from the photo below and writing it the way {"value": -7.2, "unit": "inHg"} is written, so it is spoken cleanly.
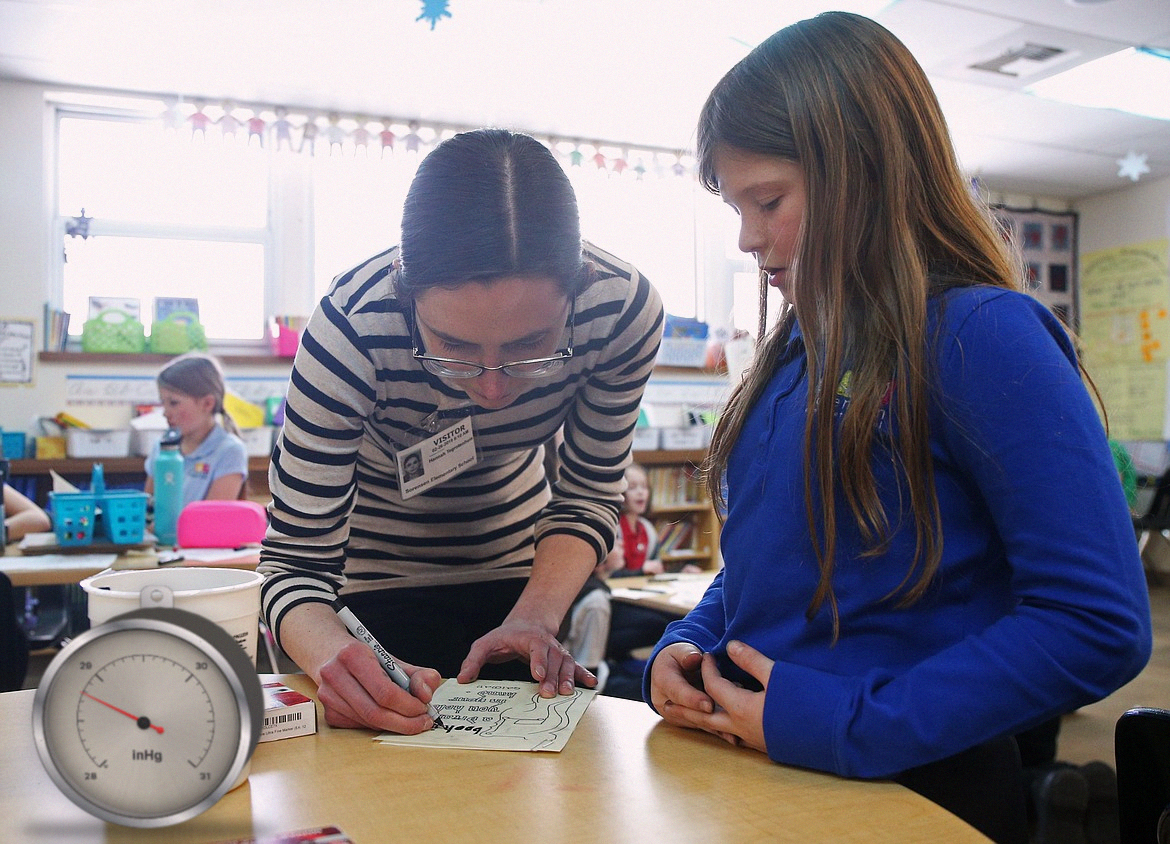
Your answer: {"value": 28.8, "unit": "inHg"}
